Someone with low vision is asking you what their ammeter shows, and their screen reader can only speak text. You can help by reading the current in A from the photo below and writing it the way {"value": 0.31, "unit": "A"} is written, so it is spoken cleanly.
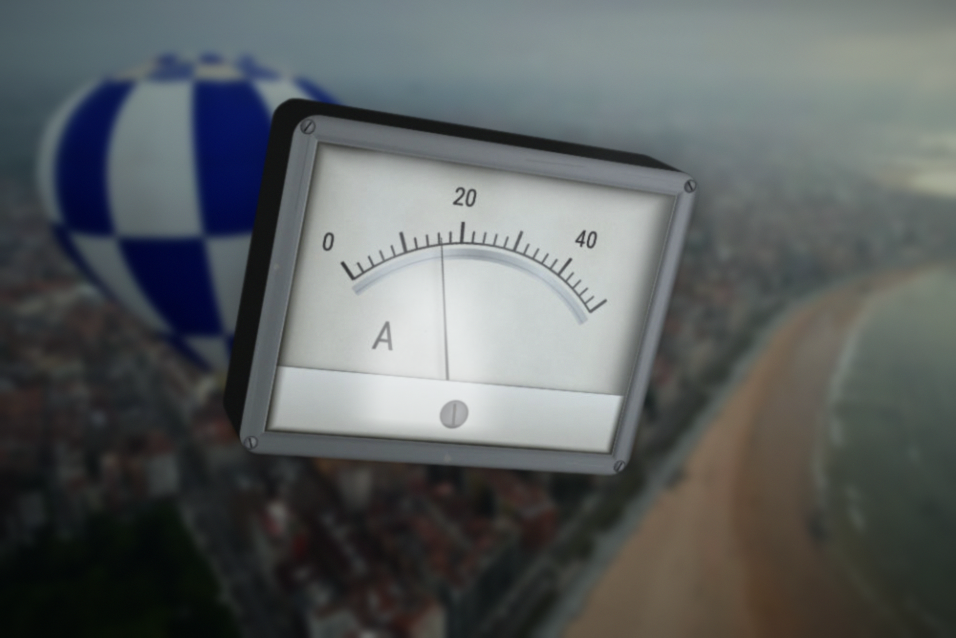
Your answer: {"value": 16, "unit": "A"}
